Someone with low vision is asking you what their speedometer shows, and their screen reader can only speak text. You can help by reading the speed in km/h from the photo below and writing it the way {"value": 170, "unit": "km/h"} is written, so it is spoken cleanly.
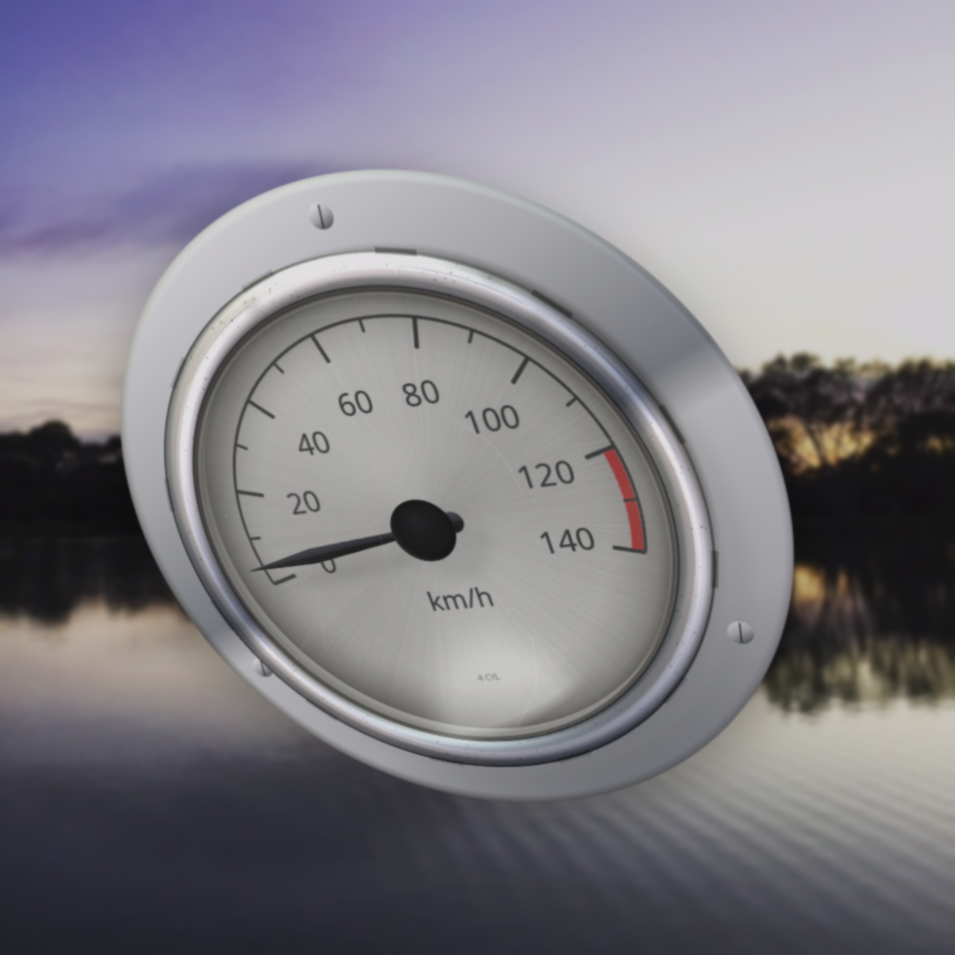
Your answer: {"value": 5, "unit": "km/h"}
